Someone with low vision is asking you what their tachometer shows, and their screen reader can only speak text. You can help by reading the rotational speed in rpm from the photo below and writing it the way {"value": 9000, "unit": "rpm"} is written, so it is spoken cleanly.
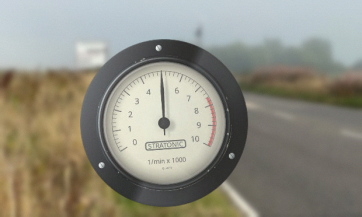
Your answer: {"value": 5000, "unit": "rpm"}
